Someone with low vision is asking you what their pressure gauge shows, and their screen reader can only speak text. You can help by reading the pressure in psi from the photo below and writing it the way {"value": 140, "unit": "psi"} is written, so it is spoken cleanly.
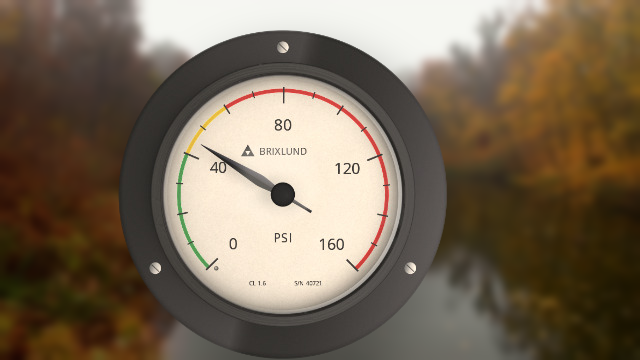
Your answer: {"value": 45, "unit": "psi"}
